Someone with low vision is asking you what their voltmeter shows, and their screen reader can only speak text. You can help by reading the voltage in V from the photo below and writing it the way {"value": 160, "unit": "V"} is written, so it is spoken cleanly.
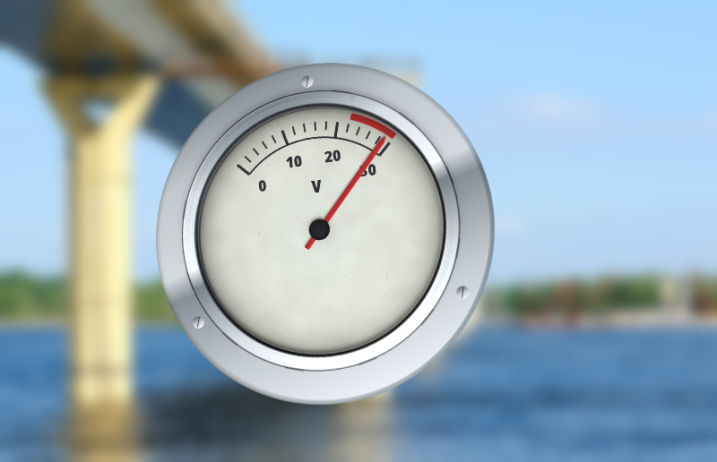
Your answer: {"value": 29, "unit": "V"}
